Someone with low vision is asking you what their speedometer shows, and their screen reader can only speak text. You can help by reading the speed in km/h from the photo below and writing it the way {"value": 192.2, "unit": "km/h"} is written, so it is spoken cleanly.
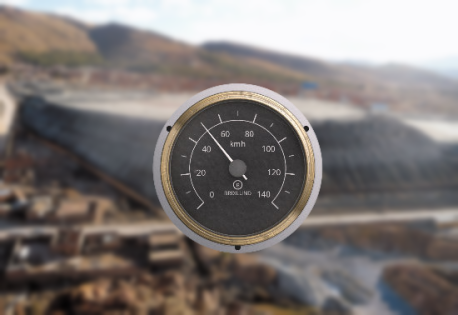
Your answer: {"value": 50, "unit": "km/h"}
